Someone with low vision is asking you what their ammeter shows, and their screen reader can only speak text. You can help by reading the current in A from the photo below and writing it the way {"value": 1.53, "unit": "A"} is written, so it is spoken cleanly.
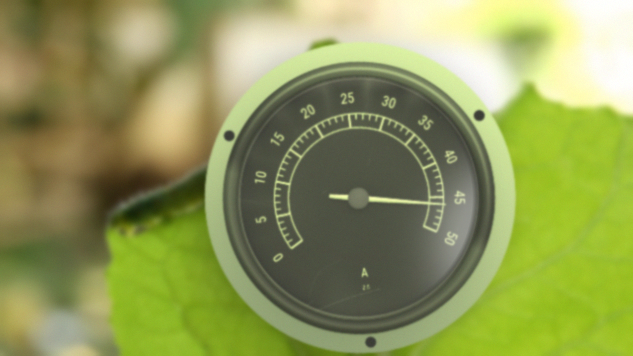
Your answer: {"value": 46, "unit": "A"}
